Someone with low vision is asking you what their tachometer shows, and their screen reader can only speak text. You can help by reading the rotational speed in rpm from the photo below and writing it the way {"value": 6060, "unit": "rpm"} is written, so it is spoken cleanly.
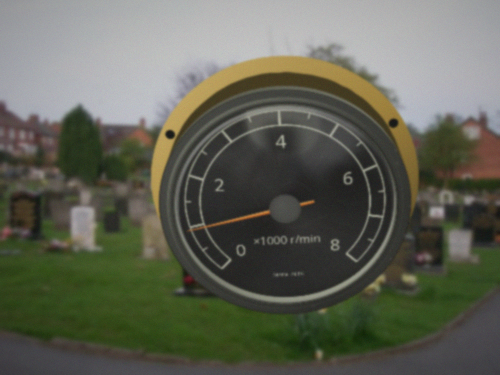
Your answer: {"value": 1000, "unit": "rpm"}
